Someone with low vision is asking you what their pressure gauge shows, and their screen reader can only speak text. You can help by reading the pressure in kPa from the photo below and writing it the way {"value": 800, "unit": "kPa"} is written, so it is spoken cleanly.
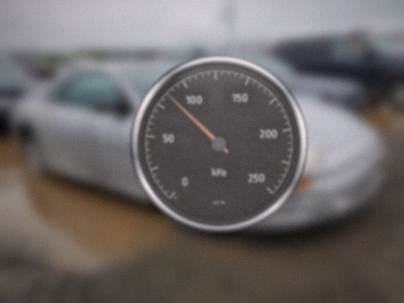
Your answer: {"value": 85, "unit": "kPa"}
